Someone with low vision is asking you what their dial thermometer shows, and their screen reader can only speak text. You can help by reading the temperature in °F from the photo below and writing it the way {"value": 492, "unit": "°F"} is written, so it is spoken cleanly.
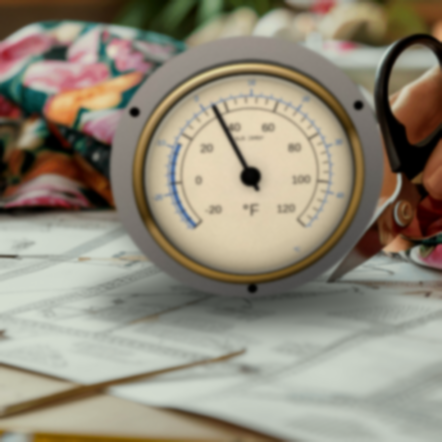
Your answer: {"value": 36, "unit": "°F"}
